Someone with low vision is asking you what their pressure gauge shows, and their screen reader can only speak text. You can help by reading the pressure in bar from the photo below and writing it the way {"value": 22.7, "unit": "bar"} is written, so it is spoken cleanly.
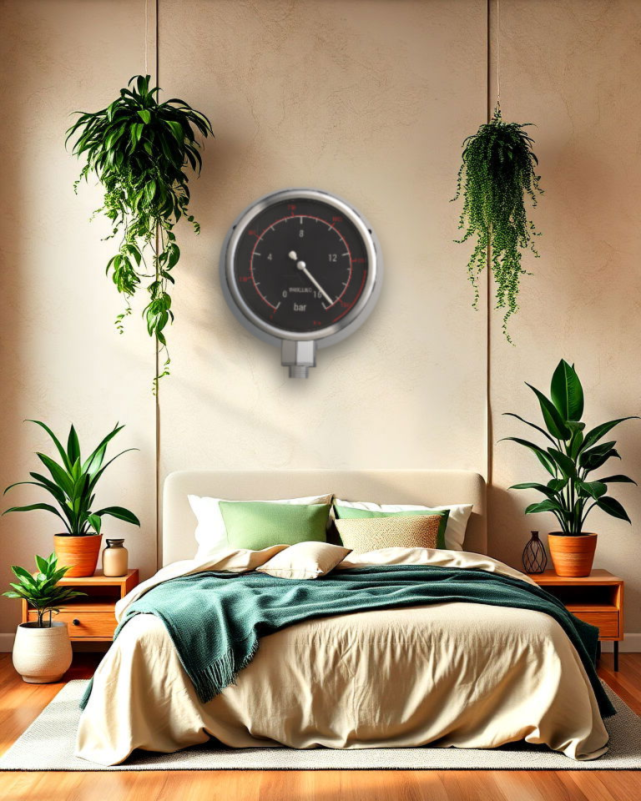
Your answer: {"value": 15.5, "unit": "bar"}
